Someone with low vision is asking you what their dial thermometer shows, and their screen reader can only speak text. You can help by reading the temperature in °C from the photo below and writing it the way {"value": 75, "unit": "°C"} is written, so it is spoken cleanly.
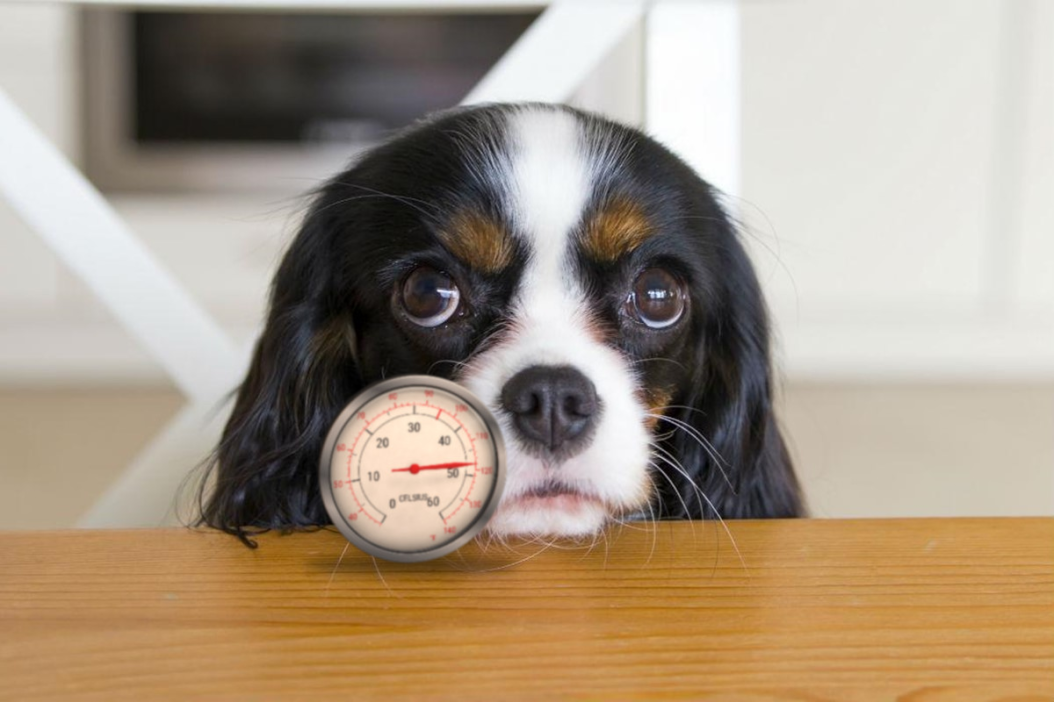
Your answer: {"value": 47.5, "unit": "°C"}
